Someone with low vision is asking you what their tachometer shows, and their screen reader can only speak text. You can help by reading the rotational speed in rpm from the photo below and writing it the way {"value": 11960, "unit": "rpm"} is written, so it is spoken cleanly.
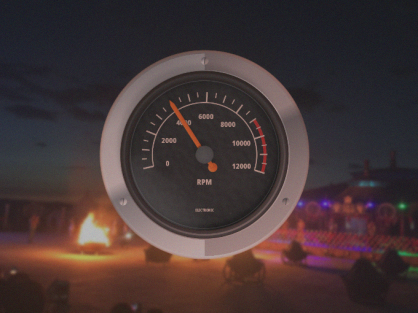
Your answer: {"value": 4000, "unit": "rpm"}
